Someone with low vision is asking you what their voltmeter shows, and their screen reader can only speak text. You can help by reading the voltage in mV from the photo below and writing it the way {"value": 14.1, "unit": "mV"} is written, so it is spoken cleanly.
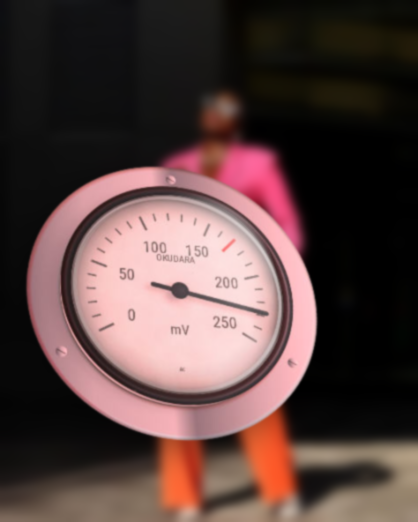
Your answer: {"value": 230, "unit": "mV"}
